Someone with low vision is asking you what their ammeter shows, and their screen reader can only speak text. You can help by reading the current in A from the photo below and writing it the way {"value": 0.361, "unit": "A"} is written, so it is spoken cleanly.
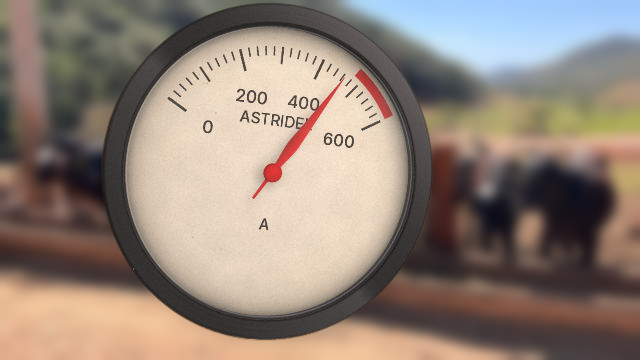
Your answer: {"value": 460, "unit": "A"}
